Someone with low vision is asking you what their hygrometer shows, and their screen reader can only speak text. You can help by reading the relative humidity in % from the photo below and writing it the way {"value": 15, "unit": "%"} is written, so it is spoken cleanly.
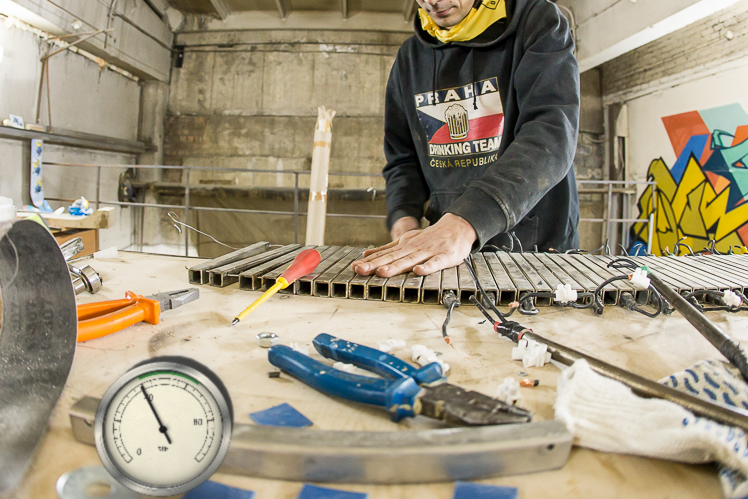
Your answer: {"value": 40, "unit": "%"}
